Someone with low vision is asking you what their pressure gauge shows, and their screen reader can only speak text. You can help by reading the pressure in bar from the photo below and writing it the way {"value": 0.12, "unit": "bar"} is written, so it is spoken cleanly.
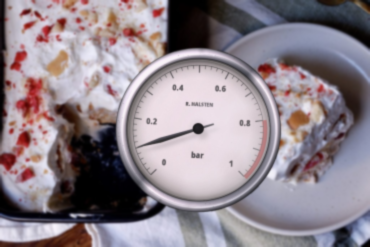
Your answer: {"value": 0.1, "unit": "bar"}
